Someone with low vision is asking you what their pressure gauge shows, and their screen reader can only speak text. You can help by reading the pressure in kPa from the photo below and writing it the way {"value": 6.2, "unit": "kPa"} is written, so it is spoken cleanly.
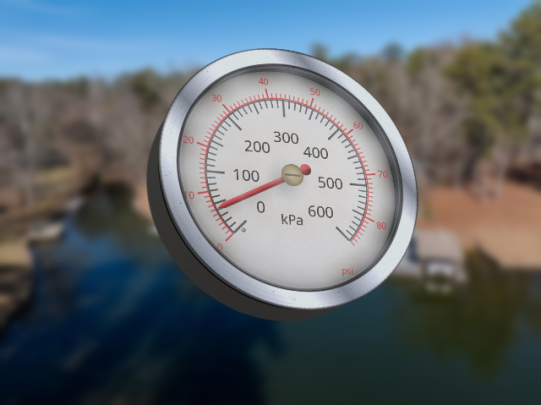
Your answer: {"value": 40, "unit": "kPa"}
